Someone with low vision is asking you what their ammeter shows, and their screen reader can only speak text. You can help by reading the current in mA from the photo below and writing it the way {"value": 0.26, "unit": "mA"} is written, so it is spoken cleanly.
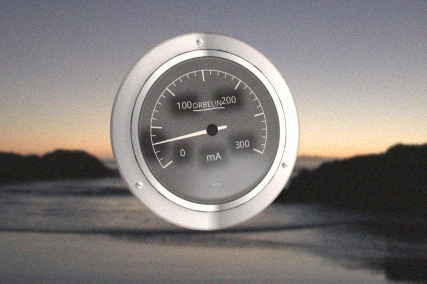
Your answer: {"value": 30, "unit": "mA"}
